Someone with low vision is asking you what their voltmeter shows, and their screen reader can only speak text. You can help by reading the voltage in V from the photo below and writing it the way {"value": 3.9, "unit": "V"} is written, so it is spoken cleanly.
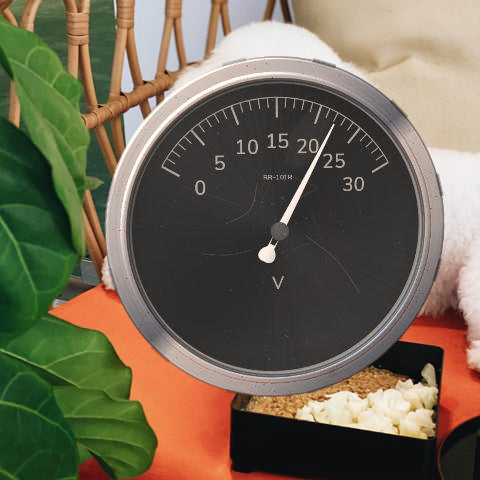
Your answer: {"value": 22, "unit": "V"}
